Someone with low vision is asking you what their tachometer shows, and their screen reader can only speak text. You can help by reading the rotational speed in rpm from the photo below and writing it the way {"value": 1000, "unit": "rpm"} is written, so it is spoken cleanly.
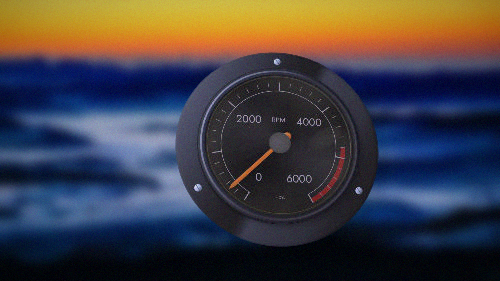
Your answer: {"value": 300, "unit": "rpm"}
